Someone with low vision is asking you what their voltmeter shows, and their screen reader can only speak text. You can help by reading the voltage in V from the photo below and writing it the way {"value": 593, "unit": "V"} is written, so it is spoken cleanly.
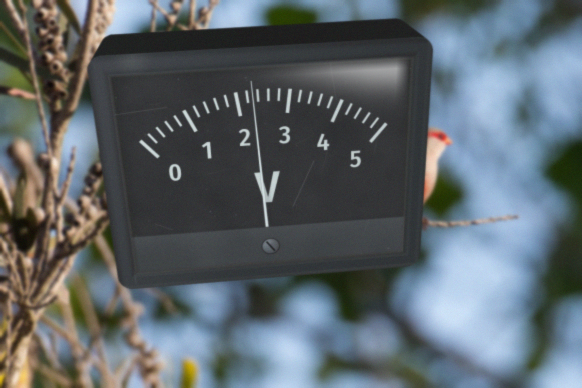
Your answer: {"value": 2.3, "unit": "V"}
